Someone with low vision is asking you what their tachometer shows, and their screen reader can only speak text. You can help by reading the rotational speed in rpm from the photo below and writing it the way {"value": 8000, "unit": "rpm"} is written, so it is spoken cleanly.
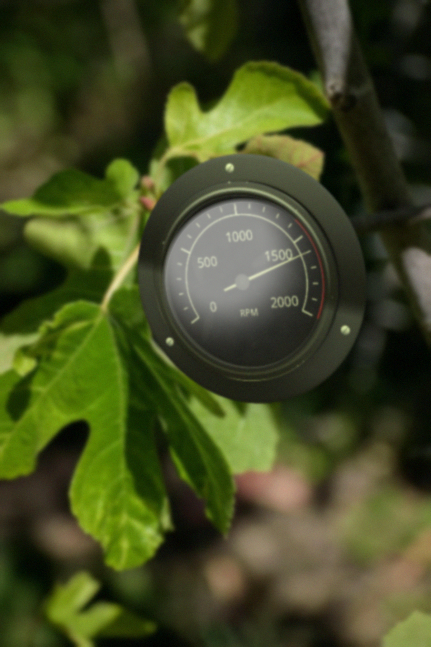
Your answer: {"value": 1600, "unit": "rpm"}
